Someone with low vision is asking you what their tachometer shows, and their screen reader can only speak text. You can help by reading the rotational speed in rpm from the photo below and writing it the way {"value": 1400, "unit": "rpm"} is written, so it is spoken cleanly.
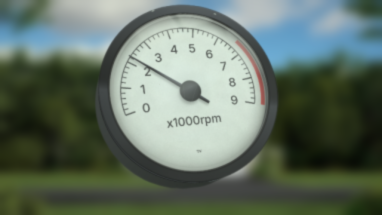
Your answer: {"value": 2200, "unit": "rpm"}
